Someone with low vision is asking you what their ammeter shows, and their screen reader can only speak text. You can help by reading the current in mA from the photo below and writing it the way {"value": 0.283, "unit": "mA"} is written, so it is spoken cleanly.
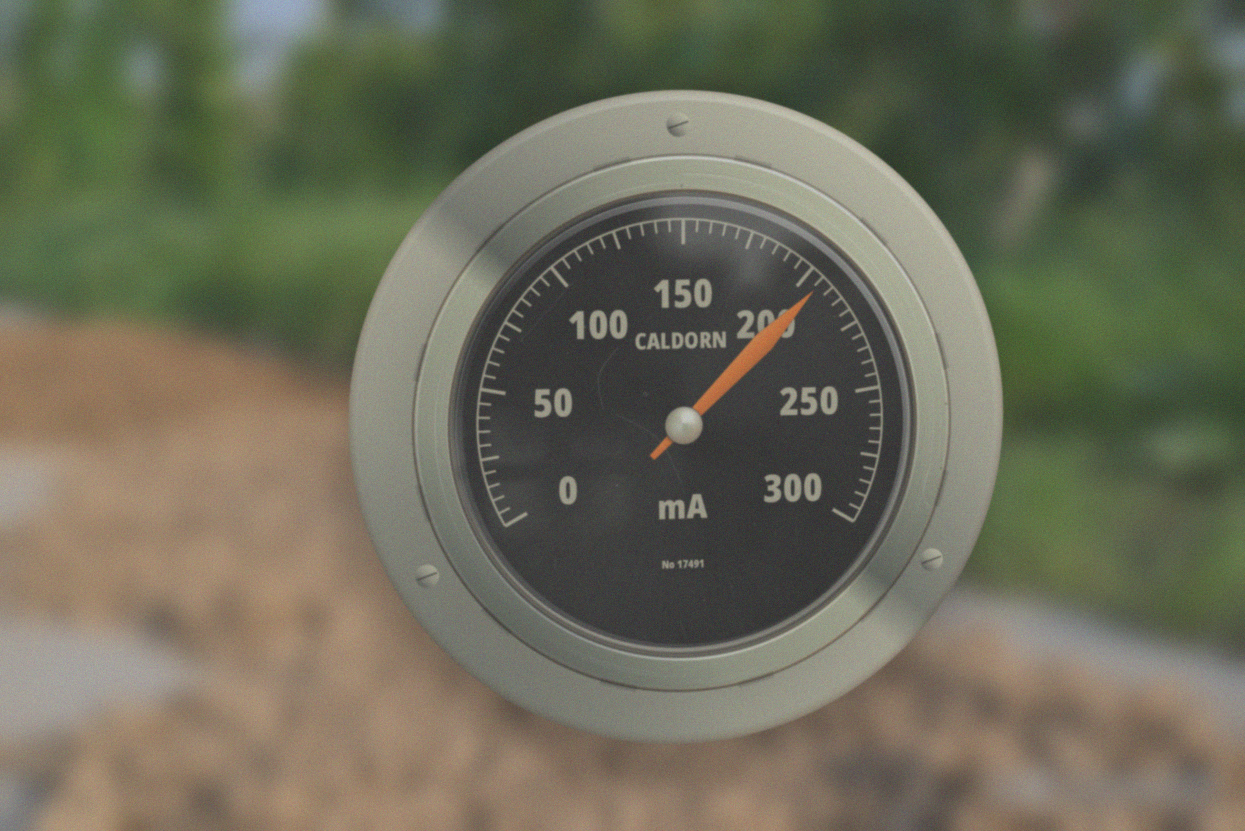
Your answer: {"value": 205, "unit": "mA"}
